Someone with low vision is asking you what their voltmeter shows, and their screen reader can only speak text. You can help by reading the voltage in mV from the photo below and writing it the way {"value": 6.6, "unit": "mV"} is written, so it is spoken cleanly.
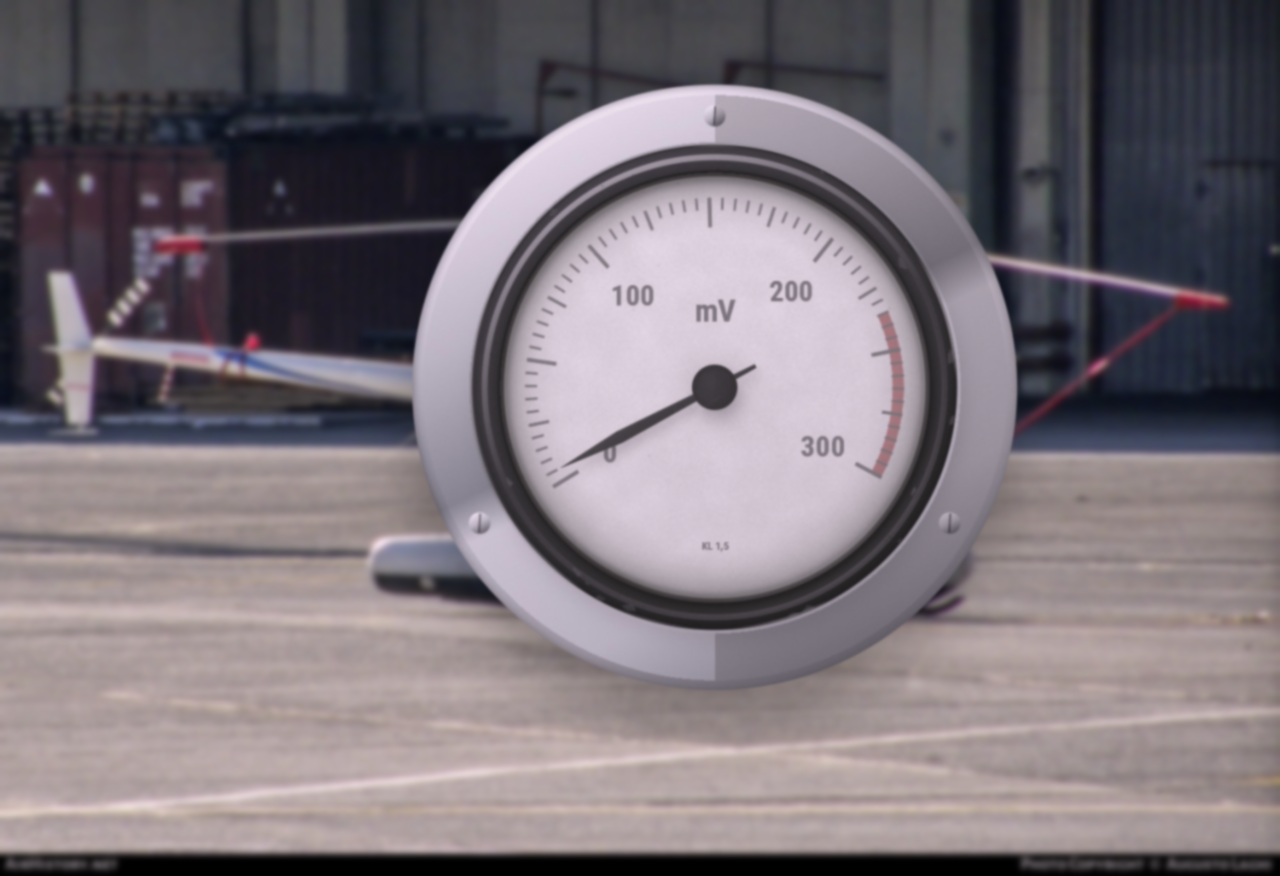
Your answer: {"value": 5, "unit": "mV"}
